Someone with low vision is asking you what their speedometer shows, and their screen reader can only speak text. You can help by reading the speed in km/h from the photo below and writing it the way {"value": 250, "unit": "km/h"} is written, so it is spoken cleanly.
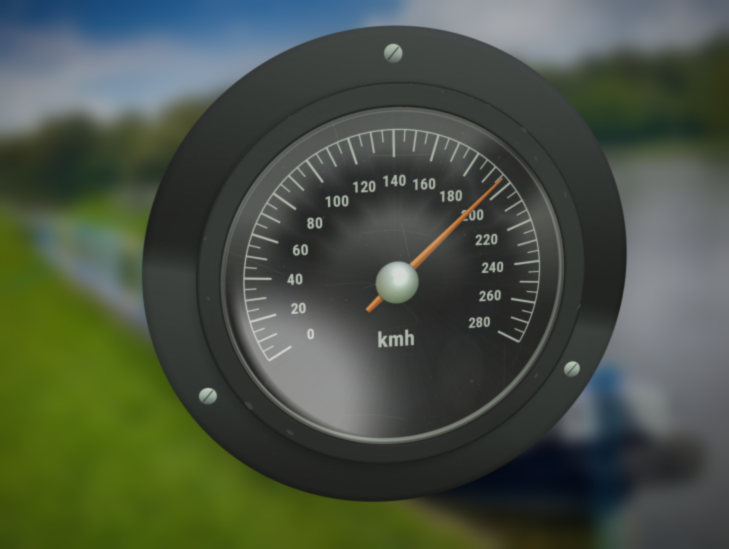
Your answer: {"value": 195, "unit": "km/h"}
